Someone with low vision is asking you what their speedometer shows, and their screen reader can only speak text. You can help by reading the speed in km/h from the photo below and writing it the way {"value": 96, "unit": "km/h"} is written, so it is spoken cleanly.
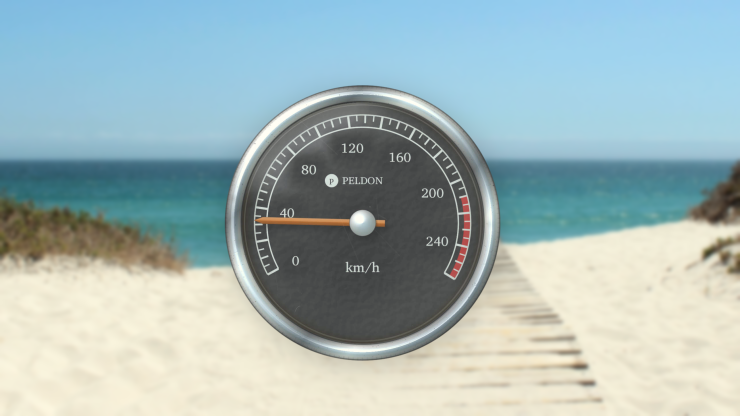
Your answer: {"value": 32.5, "unit": "km/h"}
